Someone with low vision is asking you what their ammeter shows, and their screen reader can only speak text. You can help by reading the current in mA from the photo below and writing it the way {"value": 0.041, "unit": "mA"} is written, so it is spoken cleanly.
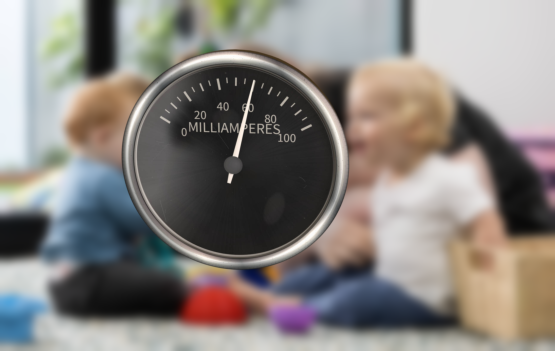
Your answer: {"value": 60, "unit": "mA"}
